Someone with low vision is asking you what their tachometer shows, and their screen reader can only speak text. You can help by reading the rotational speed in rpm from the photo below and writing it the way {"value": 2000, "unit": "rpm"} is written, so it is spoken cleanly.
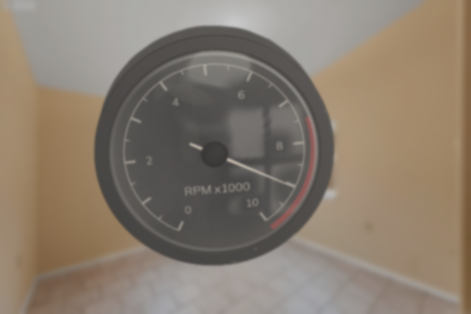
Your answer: {"value": 9000, "unit": "rpm"}
